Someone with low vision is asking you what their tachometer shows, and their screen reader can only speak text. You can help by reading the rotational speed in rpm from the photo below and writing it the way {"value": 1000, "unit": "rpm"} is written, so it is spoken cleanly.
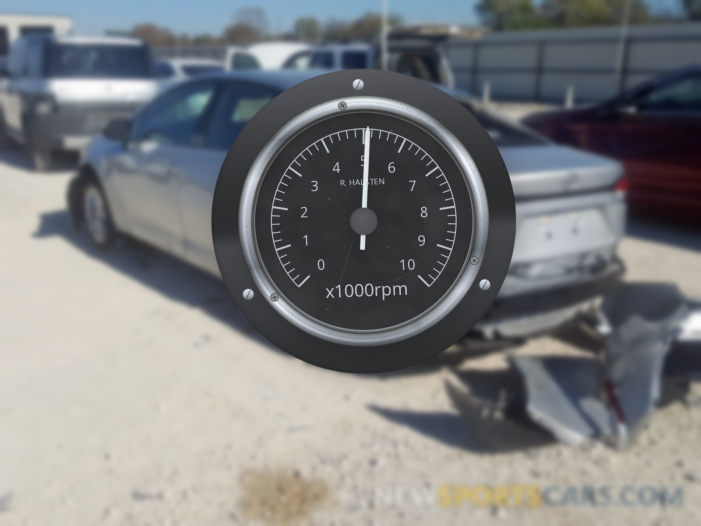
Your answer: {"value": 5100, "unit": "rpm"}
